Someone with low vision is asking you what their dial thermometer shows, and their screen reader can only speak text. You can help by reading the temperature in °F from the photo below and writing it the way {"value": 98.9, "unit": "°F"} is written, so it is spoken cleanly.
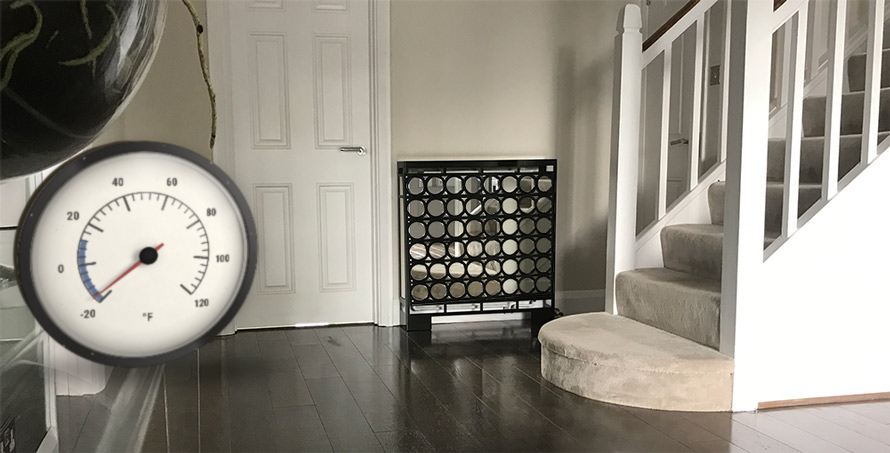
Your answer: {"value": -16, "unit": "°F"}
